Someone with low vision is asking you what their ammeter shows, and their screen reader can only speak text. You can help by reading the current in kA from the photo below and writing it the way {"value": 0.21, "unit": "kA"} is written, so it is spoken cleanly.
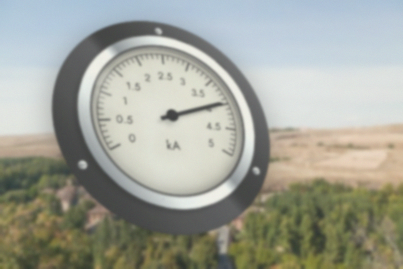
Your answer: {"value": 4, "unit": "kA"}
